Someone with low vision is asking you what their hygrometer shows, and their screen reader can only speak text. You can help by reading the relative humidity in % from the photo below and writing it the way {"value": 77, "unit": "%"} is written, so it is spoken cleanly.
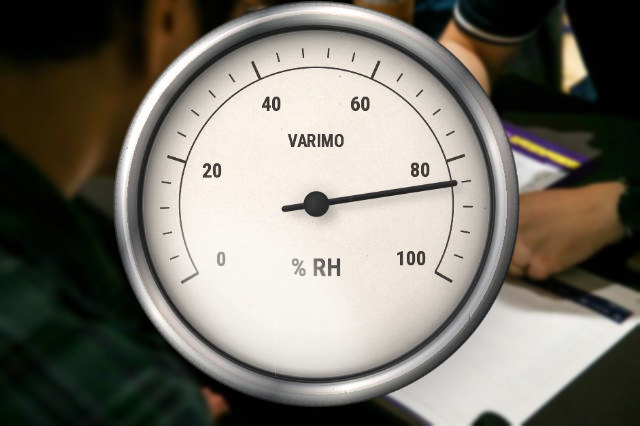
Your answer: {"value": 84, "unit": "%"}
